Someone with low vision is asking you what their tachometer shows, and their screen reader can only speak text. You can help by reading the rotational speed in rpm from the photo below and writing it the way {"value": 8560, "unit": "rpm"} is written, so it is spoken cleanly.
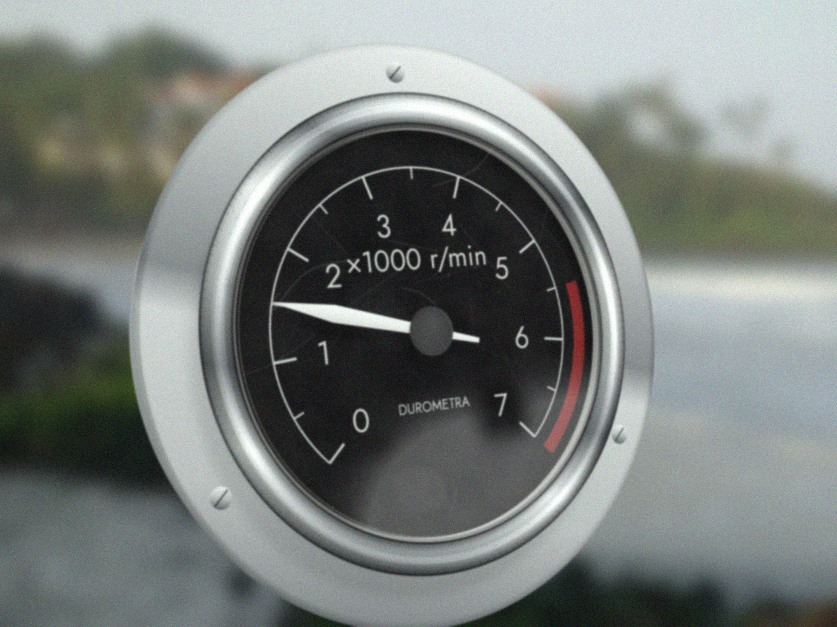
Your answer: {"value": 1500, "unit": "rpm"}
